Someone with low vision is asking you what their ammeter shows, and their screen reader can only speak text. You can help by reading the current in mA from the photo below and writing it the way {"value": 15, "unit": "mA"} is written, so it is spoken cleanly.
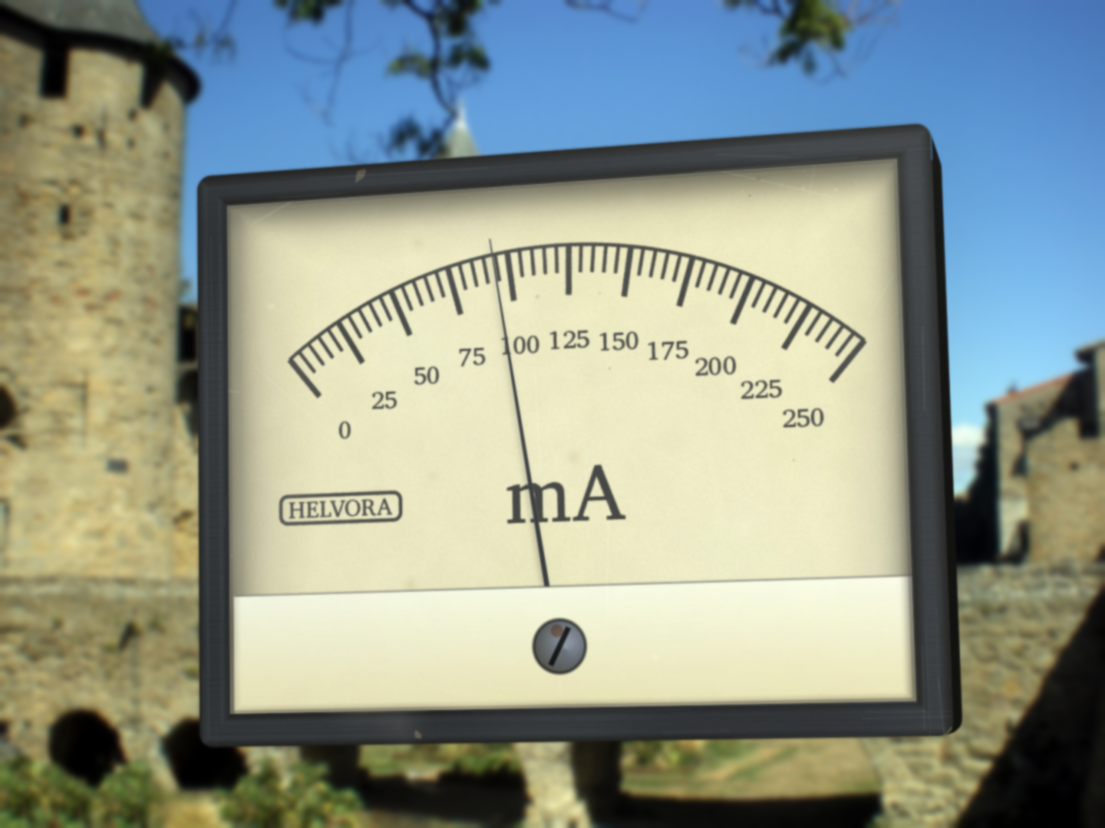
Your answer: {"value": 95, "unit": "mA"}
